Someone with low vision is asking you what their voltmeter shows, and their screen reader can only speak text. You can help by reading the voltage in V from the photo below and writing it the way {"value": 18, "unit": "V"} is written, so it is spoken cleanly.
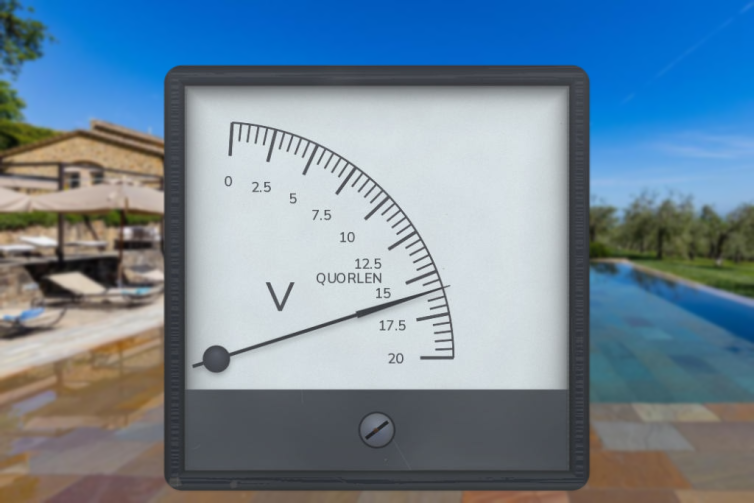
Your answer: {"value": 16, "unit": "V"}
